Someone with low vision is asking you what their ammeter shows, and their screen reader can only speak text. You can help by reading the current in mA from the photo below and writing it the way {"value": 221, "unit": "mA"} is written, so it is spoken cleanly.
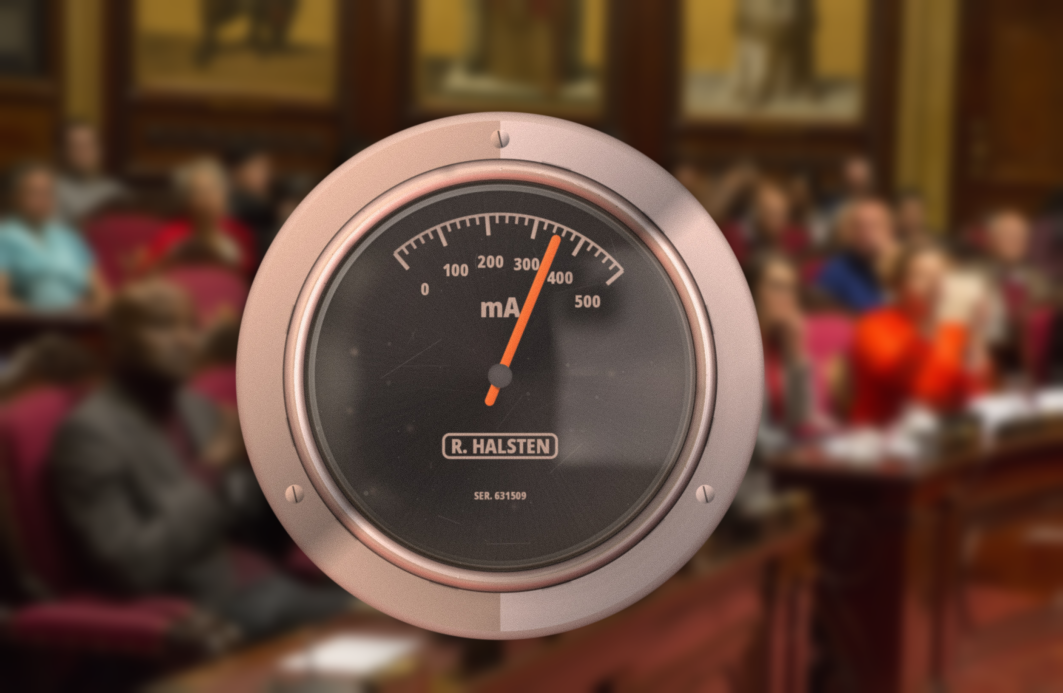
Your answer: {"value": 350, "unit": "mA"}
